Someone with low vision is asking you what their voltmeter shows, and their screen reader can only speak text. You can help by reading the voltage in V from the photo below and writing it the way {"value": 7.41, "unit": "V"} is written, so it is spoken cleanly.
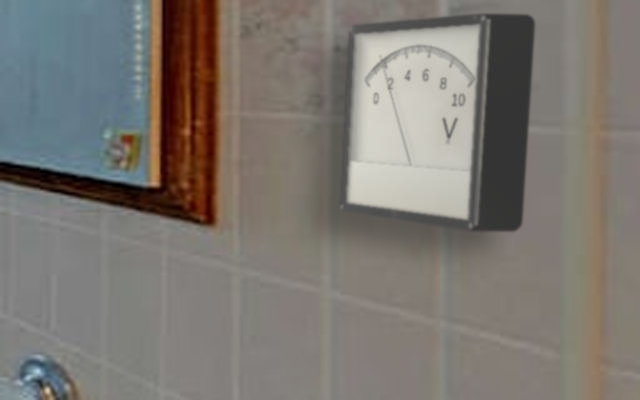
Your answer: {"value": 2, "unit": "V"}
